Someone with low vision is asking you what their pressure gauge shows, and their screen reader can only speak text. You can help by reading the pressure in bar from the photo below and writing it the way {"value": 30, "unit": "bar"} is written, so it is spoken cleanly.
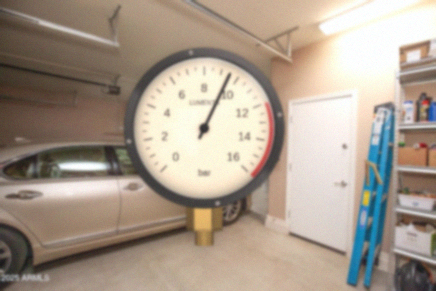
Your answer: {"value": 9.5, "unit": "bar"}
